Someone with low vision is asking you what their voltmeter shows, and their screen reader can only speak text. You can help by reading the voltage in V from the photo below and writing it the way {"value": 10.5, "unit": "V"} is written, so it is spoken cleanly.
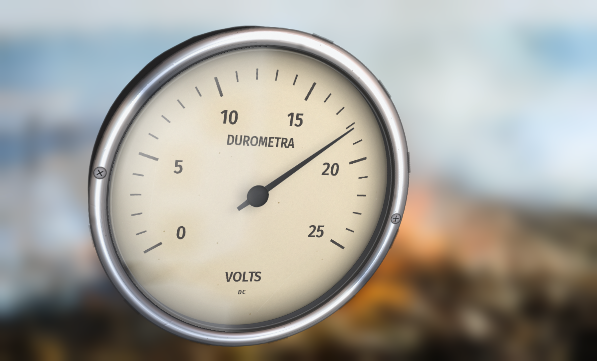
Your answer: {"value": 18, "unit": "V"}
